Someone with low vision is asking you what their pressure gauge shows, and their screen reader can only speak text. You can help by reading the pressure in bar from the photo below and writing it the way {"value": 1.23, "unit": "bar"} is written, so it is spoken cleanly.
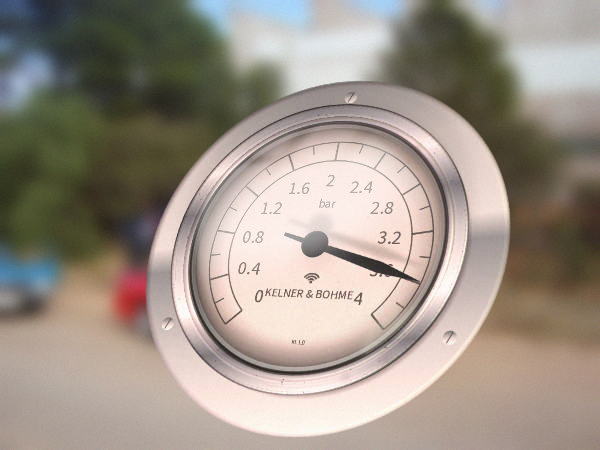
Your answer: {"value": 3.6, "unit": "bar"}
